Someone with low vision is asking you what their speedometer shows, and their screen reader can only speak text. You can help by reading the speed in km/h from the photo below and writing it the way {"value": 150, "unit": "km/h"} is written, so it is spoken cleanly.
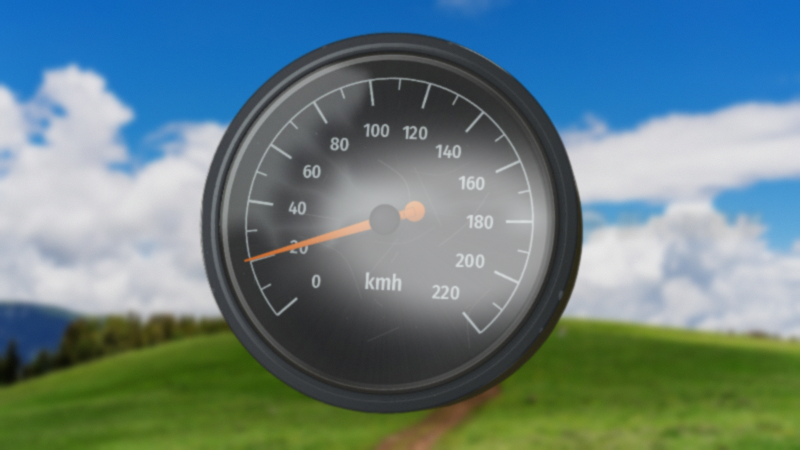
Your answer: {"value": 20, "unit": "km/h"}
